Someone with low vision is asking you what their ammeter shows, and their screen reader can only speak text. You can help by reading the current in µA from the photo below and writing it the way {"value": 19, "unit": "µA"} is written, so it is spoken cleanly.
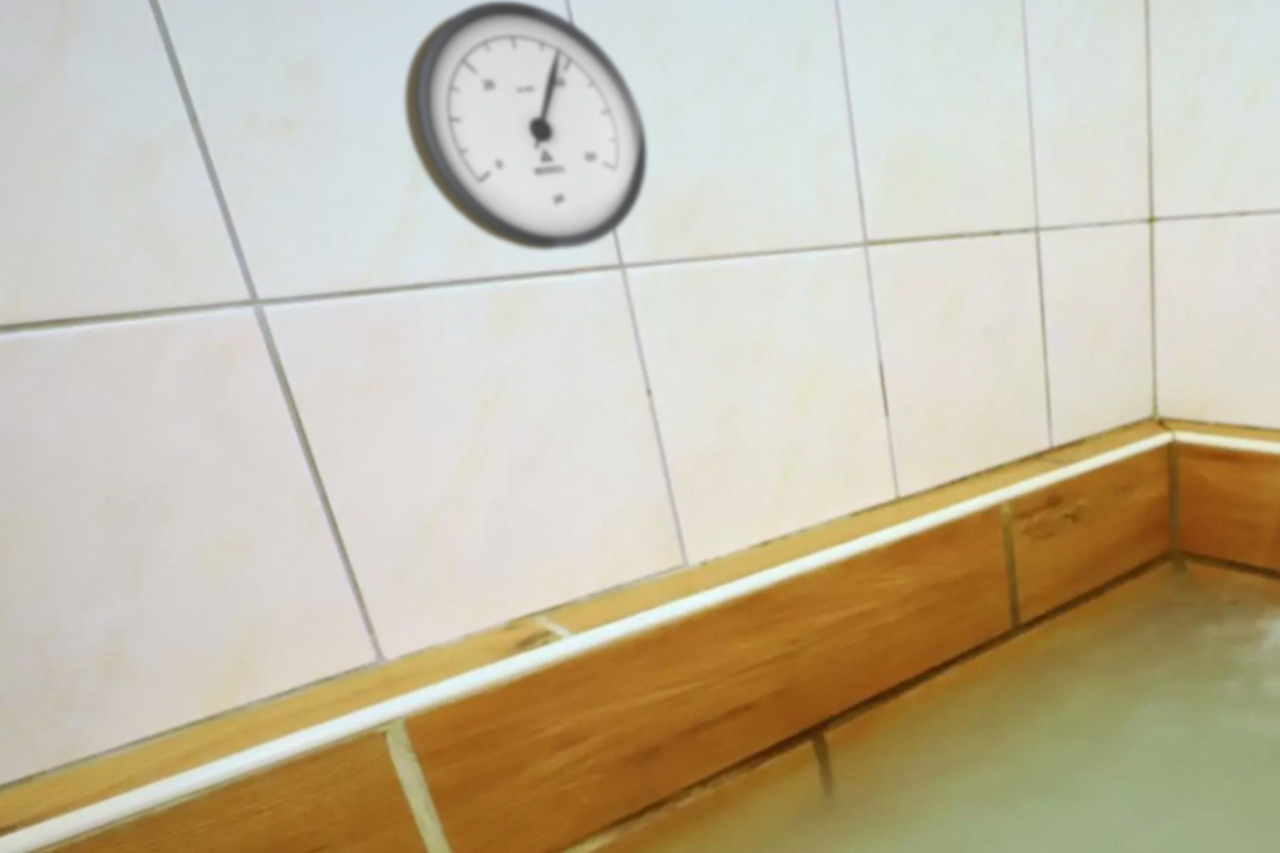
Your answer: {"value": 37.5, "unit": "µA"}
